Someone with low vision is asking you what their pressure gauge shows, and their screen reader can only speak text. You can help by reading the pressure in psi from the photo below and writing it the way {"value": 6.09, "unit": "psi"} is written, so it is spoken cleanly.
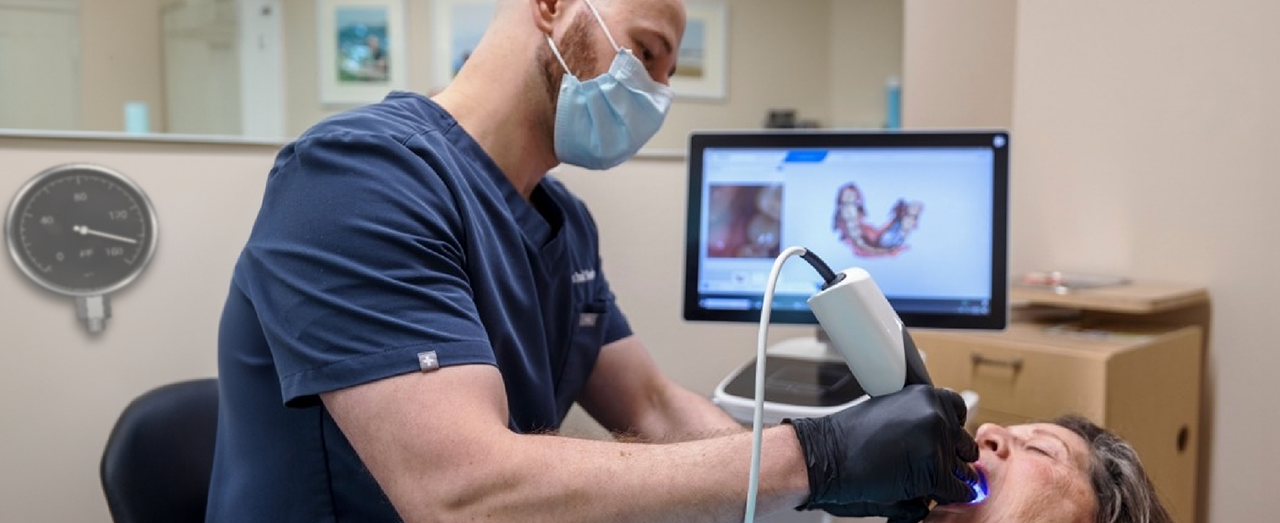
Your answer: {"value": 145, "unit": "psi"}
